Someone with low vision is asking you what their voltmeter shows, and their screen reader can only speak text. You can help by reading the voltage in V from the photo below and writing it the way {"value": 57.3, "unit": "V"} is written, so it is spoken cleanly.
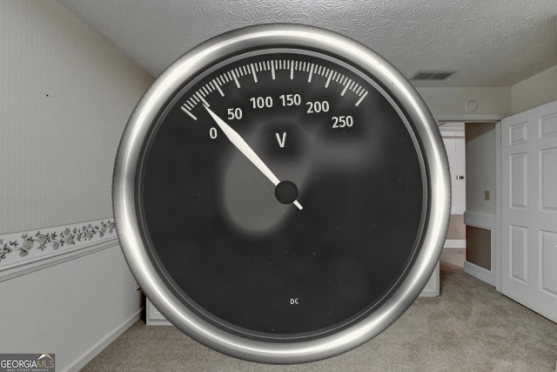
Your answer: {"value": 20, "unit": "V"}
